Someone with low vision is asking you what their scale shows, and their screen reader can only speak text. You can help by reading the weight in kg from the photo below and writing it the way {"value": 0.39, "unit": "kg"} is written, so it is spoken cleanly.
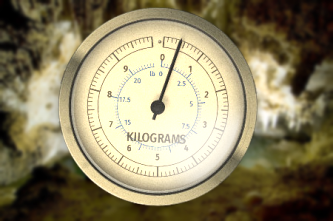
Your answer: {"value": 0.4, "unit": "kg"}
